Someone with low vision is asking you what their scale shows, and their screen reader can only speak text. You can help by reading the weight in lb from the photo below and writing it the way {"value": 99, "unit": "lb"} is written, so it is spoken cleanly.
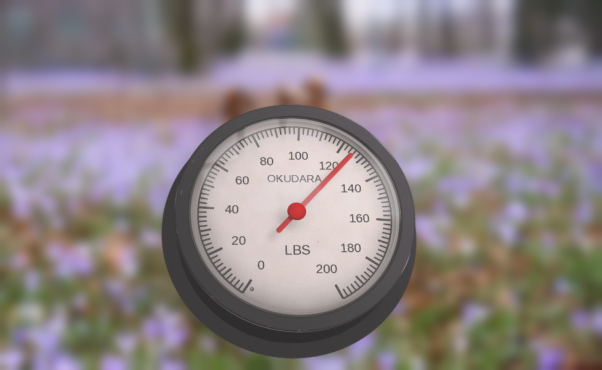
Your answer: {"value": 126, "unit": "lb"}
